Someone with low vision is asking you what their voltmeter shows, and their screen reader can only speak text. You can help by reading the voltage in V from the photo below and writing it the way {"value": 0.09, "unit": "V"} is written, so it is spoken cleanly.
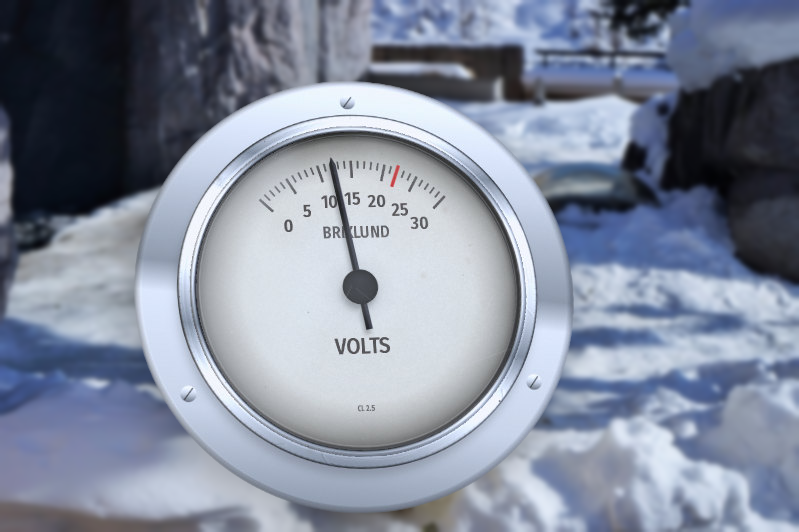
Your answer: {"value": 12, "unit": "V"}
